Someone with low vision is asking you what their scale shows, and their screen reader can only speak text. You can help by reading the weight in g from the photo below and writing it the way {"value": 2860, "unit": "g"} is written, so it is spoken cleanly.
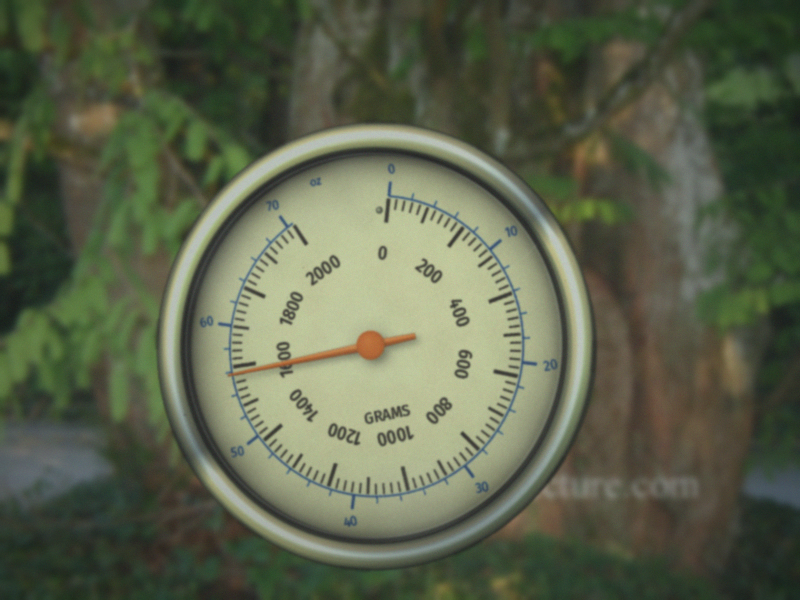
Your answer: {"value": 1580, "unit": "g"}
